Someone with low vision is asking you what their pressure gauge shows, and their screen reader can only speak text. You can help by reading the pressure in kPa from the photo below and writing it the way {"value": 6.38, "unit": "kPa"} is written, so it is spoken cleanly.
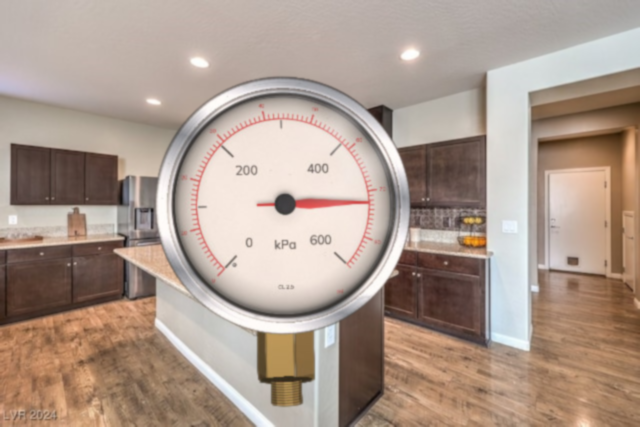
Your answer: {"value": 500, "unit": "kPa"}
